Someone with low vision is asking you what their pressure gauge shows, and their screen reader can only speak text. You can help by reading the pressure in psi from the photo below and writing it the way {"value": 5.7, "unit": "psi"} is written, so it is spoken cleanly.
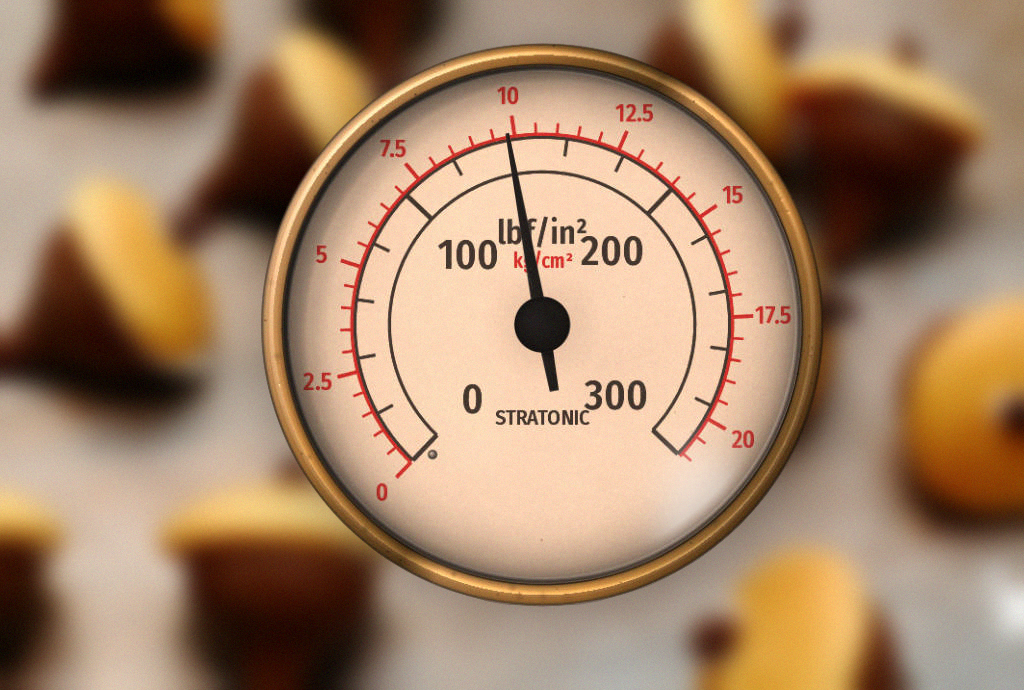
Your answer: {"value": 140, "unit": "psi"}
